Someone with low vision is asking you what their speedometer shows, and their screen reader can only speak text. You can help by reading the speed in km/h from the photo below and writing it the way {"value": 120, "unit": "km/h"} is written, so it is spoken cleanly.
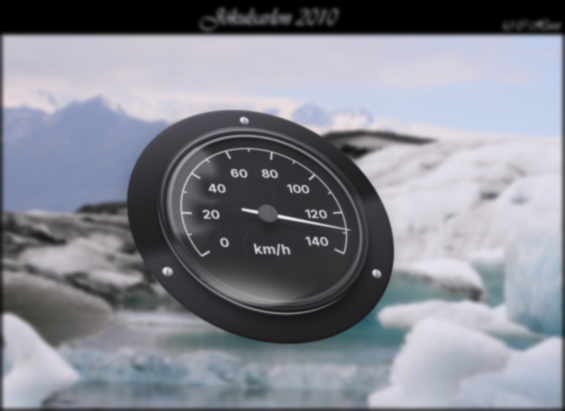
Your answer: {"value": 130, "unit": "km/h"}
